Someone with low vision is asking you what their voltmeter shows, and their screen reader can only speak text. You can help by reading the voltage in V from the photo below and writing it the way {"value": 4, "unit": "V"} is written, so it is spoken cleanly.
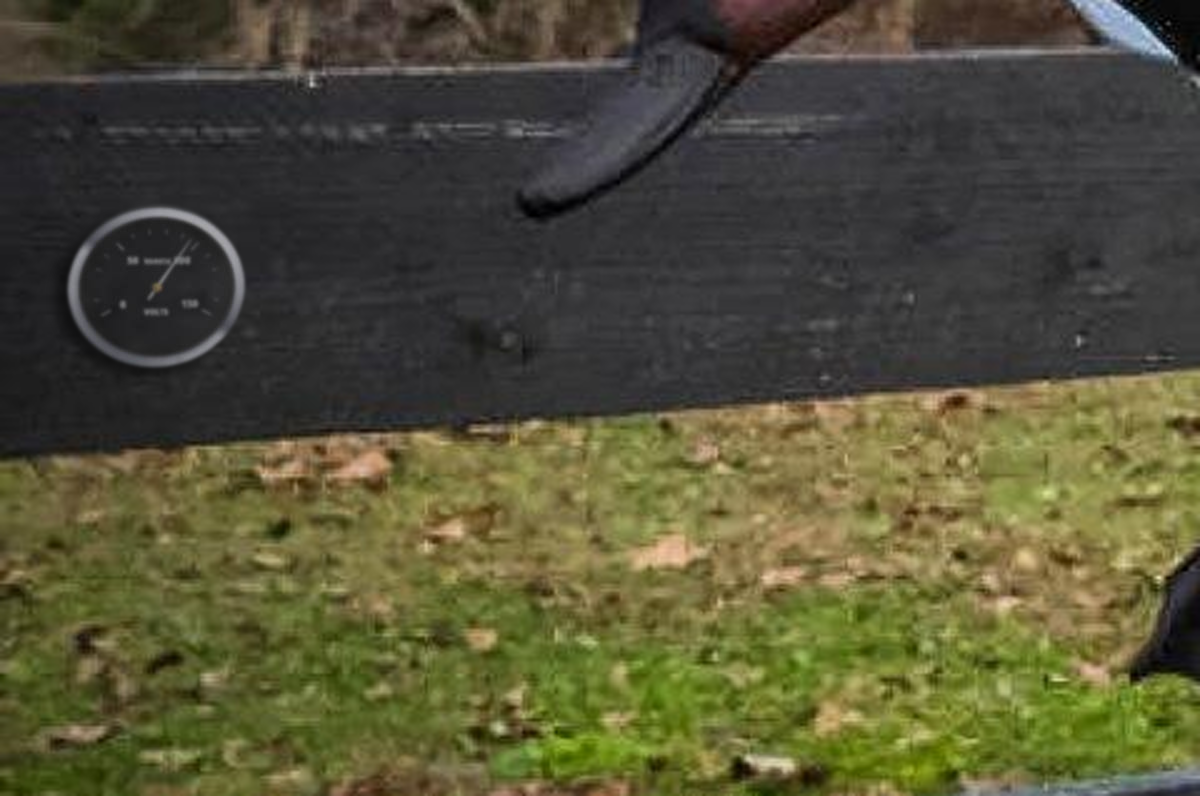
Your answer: {"value": 95, "unit": "V"}
